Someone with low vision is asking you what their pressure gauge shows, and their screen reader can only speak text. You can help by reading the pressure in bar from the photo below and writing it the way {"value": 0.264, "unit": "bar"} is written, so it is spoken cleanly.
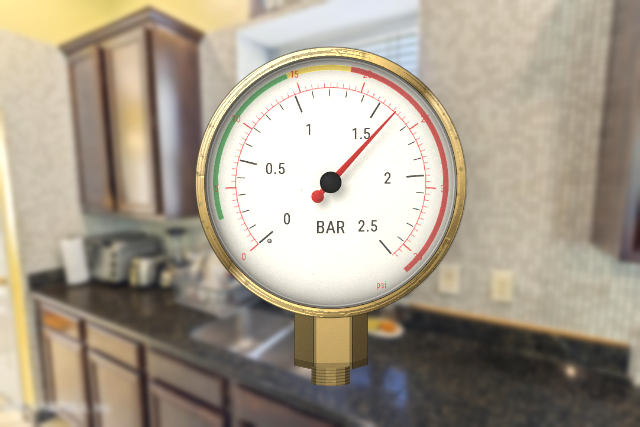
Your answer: {"value": 1.6, "unit": "bar"}
